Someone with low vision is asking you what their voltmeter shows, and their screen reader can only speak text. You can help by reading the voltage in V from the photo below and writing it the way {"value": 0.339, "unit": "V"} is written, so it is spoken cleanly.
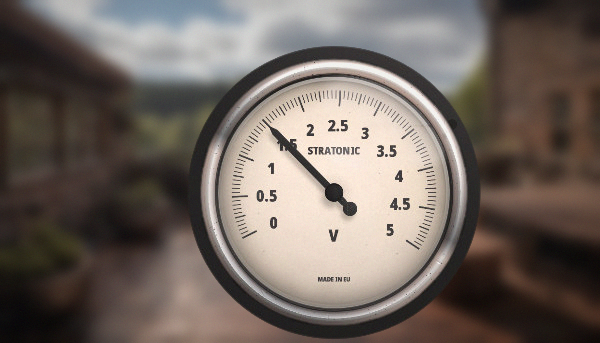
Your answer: {"value": 1.5, "unit": "V"}
